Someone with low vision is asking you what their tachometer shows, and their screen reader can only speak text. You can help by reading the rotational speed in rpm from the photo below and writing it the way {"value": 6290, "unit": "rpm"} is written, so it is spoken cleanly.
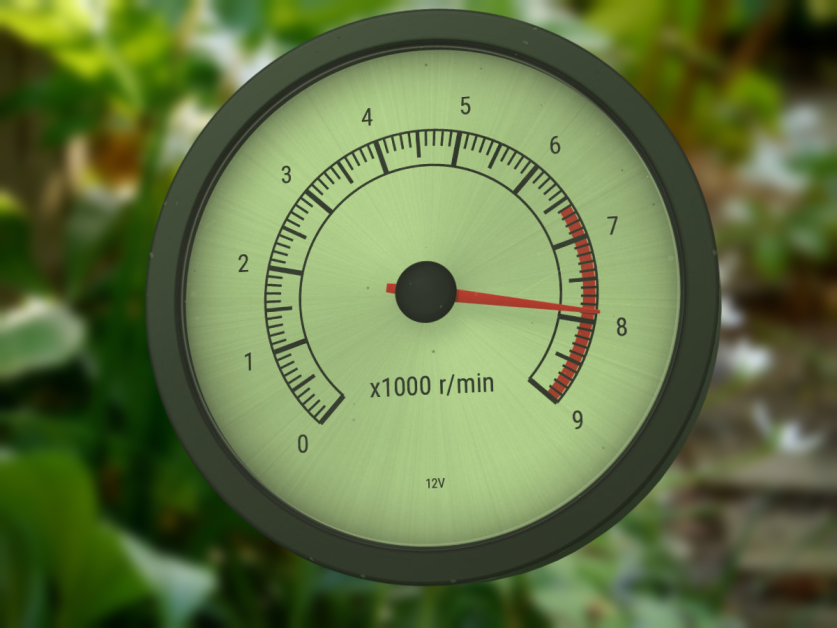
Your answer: {"value": 7900, "unit": "rpm"}
